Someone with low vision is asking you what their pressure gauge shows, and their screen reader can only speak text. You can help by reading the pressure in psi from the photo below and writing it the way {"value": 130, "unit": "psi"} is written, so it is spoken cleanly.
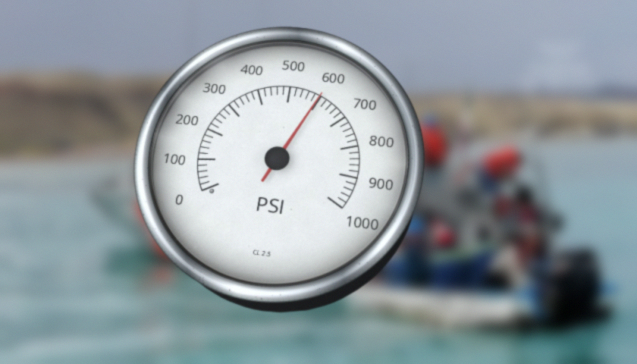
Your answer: {"value": 600, "unit": "psi"}
